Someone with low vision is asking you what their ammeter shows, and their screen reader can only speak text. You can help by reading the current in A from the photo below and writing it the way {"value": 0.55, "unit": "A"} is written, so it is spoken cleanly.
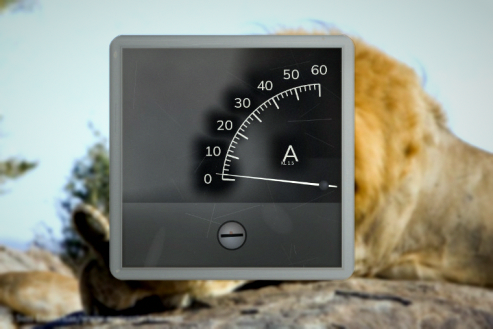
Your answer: {"value": 2, "unit": "A"}
